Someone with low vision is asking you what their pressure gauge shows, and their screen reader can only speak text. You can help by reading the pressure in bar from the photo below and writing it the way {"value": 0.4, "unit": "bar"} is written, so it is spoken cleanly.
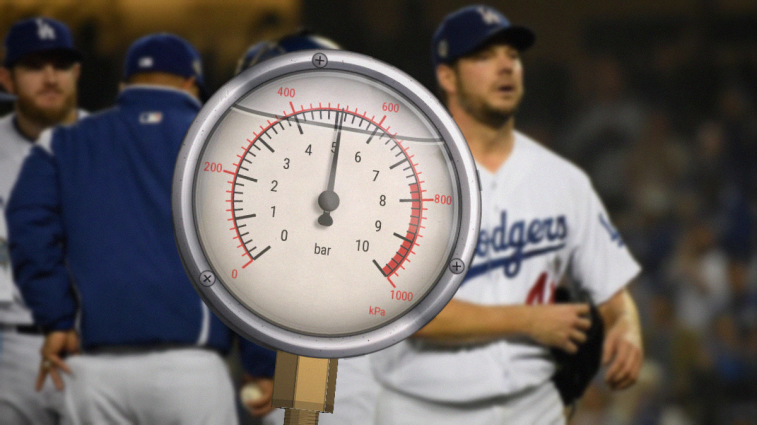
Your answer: {"value": 5.1, "unit": "bar"}
